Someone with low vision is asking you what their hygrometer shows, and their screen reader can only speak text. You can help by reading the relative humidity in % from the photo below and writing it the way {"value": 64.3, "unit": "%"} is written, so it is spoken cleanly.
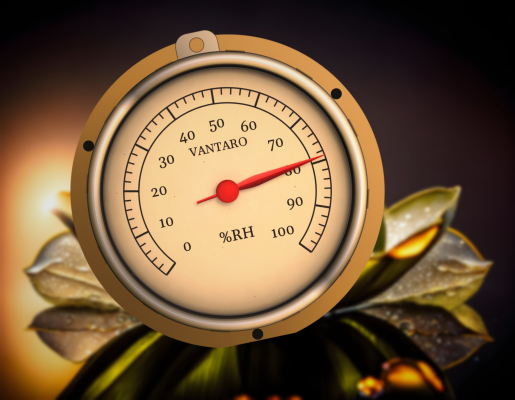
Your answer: {"value": 79, "unit": "%"}
